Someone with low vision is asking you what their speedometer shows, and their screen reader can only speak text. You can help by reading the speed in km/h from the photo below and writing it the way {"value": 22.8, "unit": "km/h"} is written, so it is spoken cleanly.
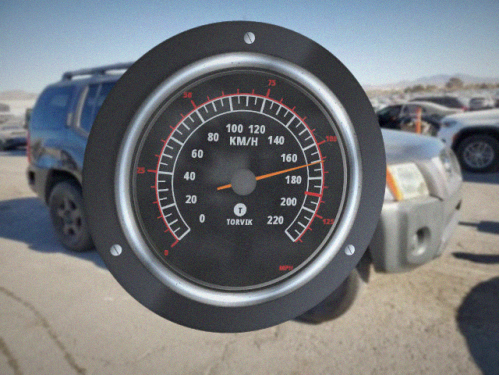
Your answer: {"value": 170, "unit": "km/h"}
